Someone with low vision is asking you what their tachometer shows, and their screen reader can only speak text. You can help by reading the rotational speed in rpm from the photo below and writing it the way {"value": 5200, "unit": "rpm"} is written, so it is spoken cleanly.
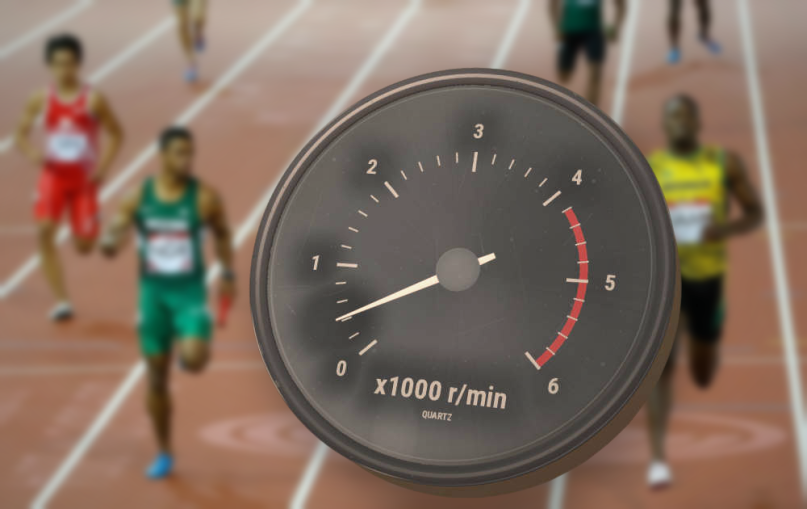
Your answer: {"value": 400, "unit": "rpm"}
